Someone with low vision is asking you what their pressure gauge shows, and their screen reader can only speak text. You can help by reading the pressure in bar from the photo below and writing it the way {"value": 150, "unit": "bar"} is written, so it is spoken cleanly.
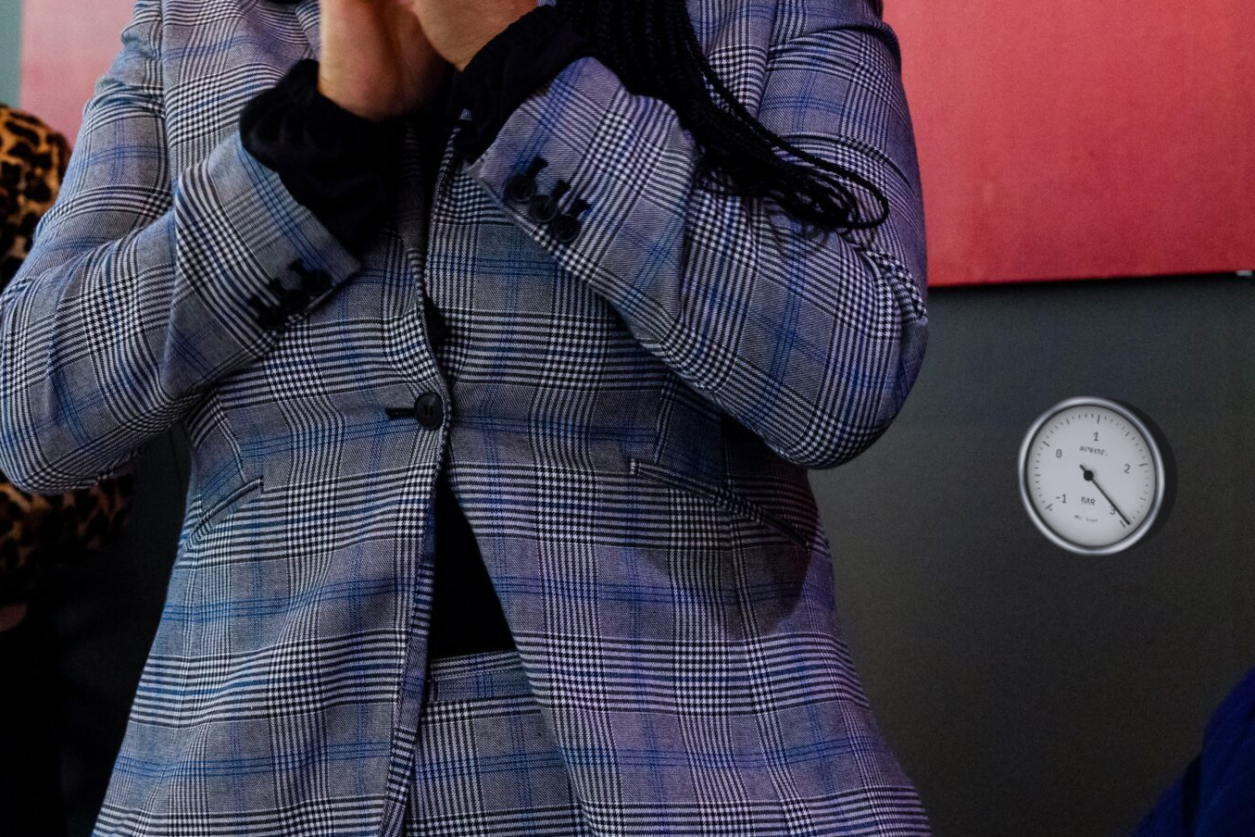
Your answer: {"value": 2.9, "unit": "bar"}
